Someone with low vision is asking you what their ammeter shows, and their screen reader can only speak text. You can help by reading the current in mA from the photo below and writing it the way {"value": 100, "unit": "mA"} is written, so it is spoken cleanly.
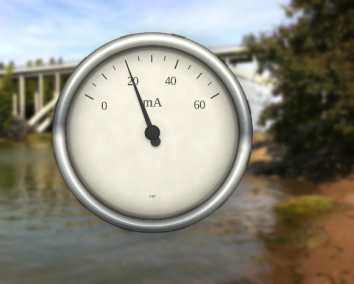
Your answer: {"value": 20, "unit": "mA"}
